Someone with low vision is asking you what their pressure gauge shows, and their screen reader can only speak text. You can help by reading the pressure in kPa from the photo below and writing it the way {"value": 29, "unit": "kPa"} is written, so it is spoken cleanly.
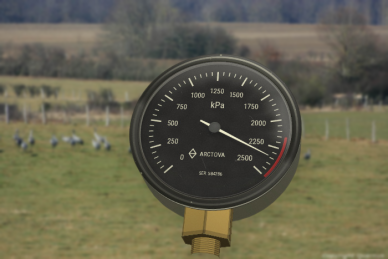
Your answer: {"value": 2350, "unit": "kPa"}
